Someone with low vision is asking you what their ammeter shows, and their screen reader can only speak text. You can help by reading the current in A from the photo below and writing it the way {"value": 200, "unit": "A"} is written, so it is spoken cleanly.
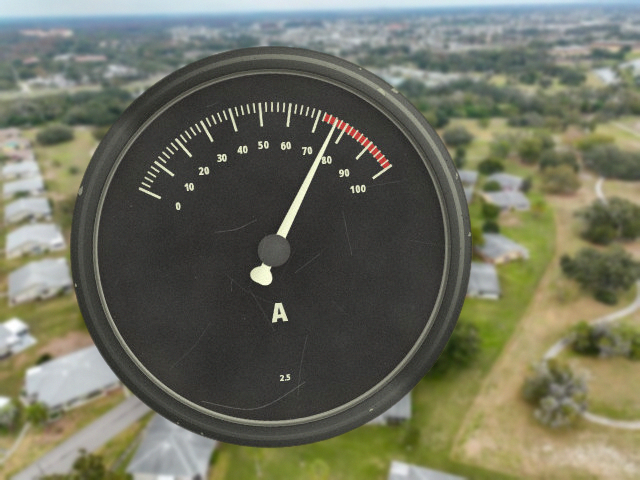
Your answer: {"value": 76, "unit": "A"}
